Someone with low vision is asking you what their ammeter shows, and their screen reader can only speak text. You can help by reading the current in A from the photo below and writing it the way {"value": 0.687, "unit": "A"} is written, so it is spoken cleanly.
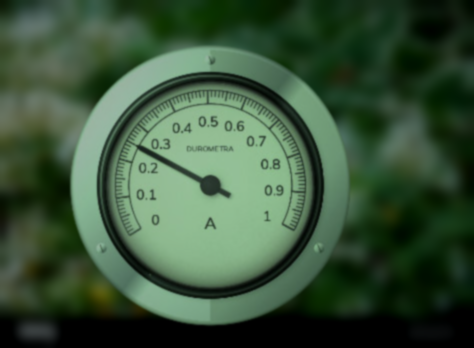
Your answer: {"value": 0.25, "unit": "A"}
